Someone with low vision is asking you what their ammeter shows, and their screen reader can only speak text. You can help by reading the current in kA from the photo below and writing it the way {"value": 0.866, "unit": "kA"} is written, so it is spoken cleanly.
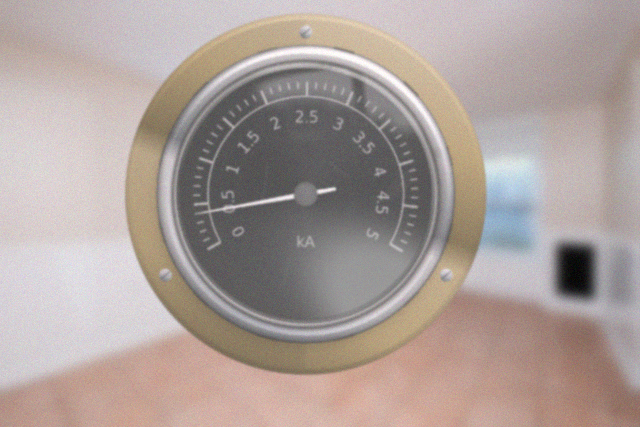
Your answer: {"value": 0.4, "unit": "kA"}
